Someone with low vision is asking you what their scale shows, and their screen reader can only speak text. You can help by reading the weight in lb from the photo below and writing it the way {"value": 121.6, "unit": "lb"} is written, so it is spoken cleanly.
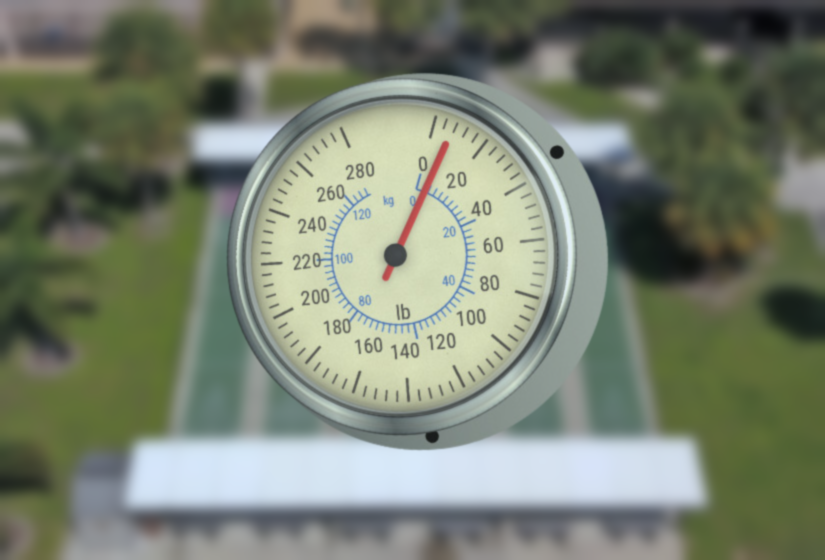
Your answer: {"value": 8, "unit": "lb"}
